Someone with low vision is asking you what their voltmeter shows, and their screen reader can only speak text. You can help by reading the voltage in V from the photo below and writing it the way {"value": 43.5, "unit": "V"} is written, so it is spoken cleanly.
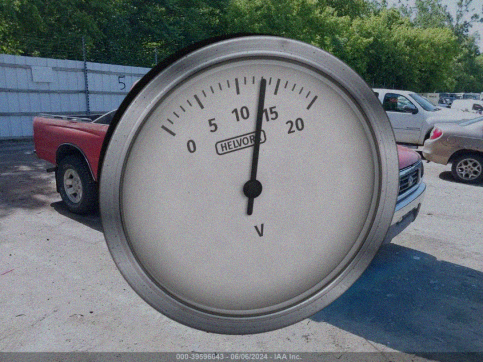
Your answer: {"value": 13, "unit": "V"}
